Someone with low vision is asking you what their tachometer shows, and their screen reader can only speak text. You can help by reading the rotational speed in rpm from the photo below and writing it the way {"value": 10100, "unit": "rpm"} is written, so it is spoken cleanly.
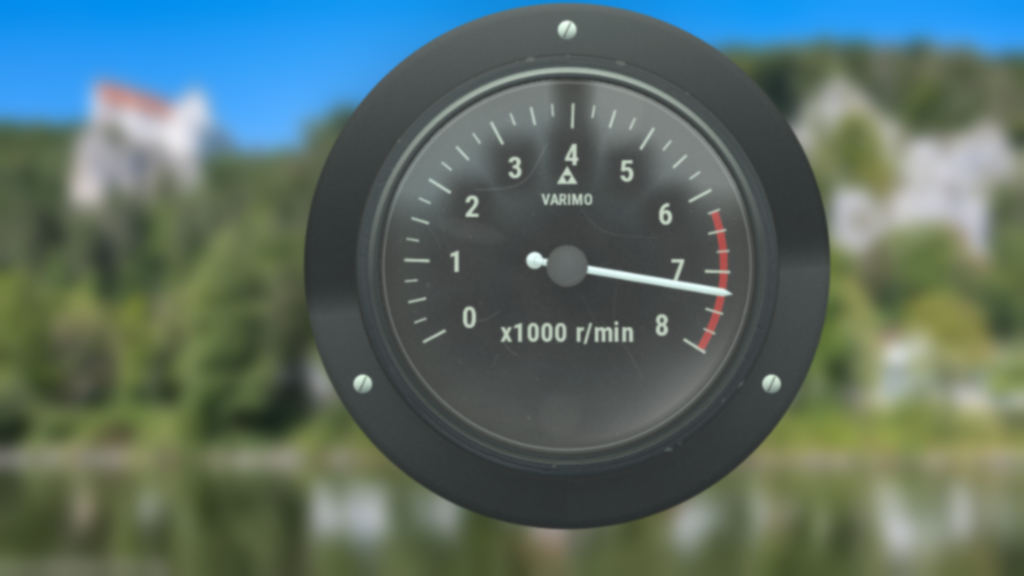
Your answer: {"value": 7250, "unit": "rpm"}
